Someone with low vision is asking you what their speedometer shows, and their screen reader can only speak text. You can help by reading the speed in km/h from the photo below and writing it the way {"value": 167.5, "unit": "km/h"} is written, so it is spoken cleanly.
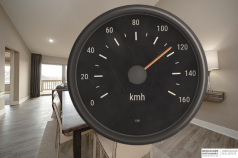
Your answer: {"value": 115, "unit": "km/h"}
